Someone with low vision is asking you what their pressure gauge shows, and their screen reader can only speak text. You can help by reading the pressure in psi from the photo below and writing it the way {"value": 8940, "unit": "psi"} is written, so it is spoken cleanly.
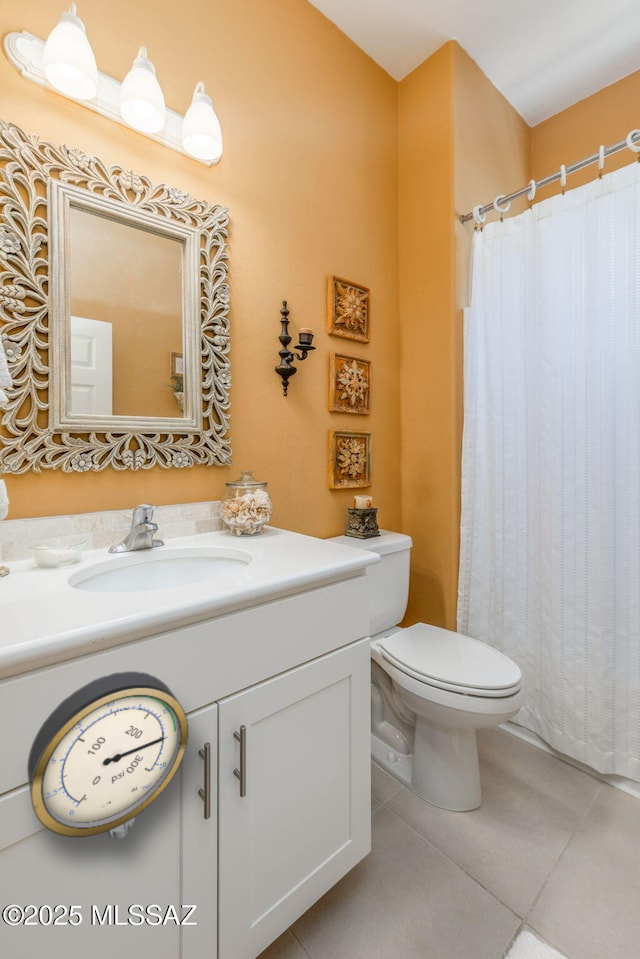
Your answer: {"value": 250, "unit": "psi"}
